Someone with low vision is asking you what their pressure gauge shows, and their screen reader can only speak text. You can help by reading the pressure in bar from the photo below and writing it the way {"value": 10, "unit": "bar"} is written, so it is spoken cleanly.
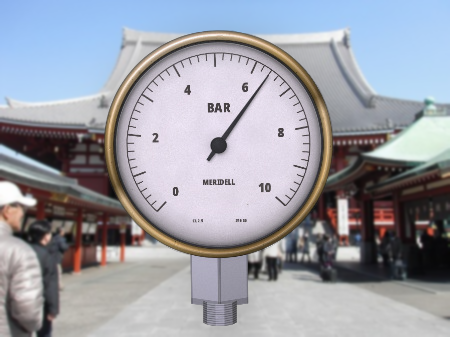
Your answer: {"value": 6.4, "unit": "bar"}
